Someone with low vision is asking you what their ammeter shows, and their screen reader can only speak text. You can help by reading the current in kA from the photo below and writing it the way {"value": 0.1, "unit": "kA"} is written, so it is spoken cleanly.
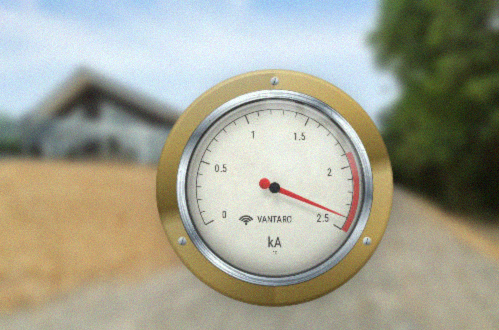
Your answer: {"value": 2.4, "unit": "kA"}
